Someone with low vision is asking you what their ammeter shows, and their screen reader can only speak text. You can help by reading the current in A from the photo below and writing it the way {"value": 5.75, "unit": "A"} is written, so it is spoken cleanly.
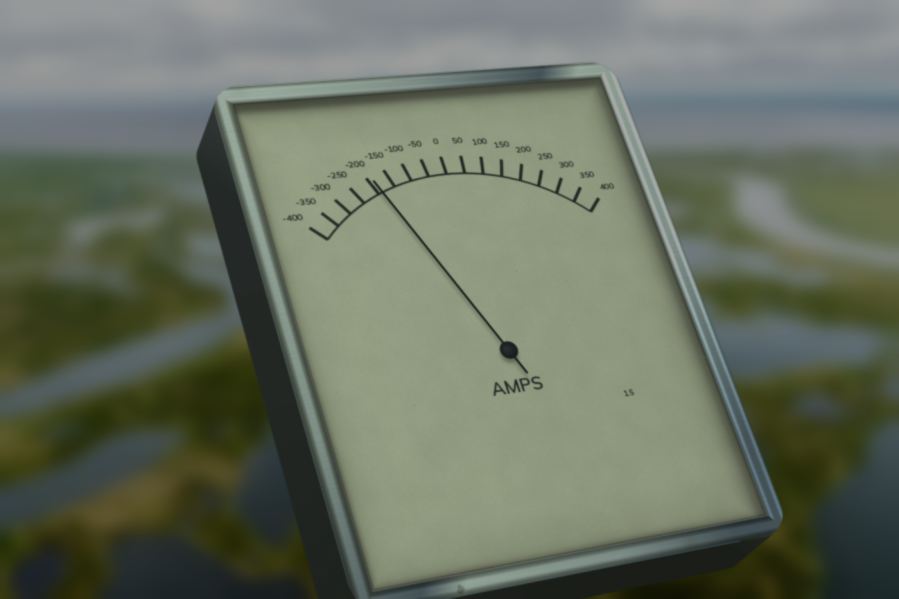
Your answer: {"value": -200, "unit": "A"}
